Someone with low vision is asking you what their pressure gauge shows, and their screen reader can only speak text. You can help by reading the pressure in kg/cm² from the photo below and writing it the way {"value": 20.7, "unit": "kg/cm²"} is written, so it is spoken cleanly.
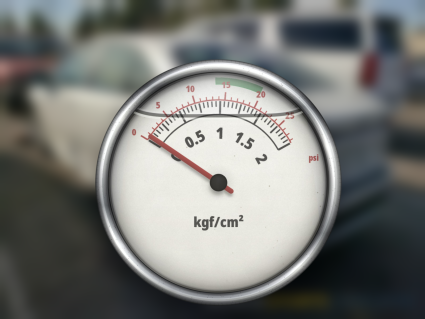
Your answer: {"value": 0.05, "unit": "kg/cm²"}
